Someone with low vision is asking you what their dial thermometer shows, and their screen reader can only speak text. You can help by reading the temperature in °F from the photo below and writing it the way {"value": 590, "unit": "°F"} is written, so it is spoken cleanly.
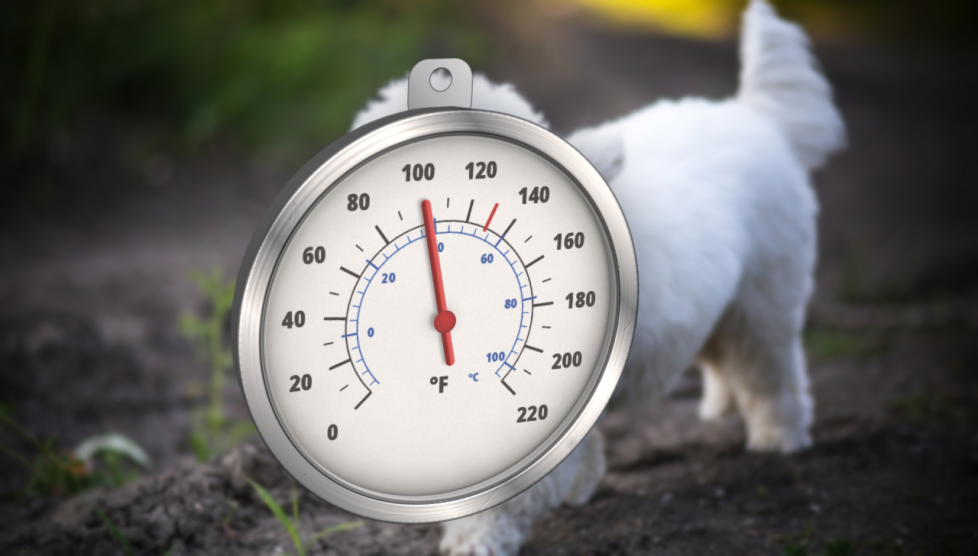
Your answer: {"value": 100, "unit": "°F"}
